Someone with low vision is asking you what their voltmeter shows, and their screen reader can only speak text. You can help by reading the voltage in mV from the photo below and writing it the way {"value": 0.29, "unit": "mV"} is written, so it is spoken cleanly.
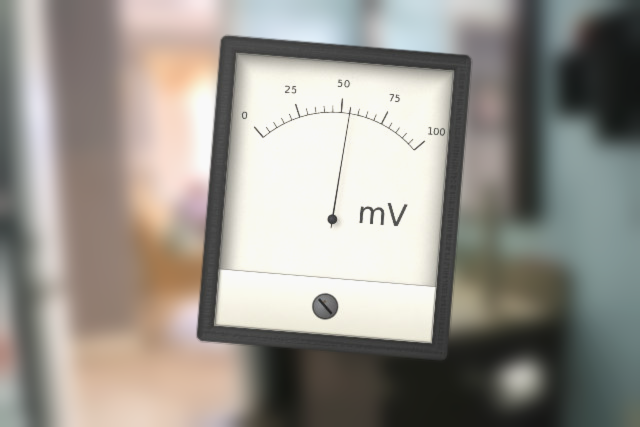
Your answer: {"value": 55, "unit": "mV"}
